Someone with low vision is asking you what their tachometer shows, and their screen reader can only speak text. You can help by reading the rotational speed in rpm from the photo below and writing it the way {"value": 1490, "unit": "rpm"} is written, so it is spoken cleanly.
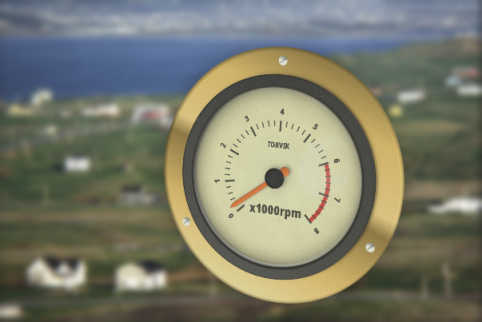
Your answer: {"value": 200, "unit": "rpm"}
